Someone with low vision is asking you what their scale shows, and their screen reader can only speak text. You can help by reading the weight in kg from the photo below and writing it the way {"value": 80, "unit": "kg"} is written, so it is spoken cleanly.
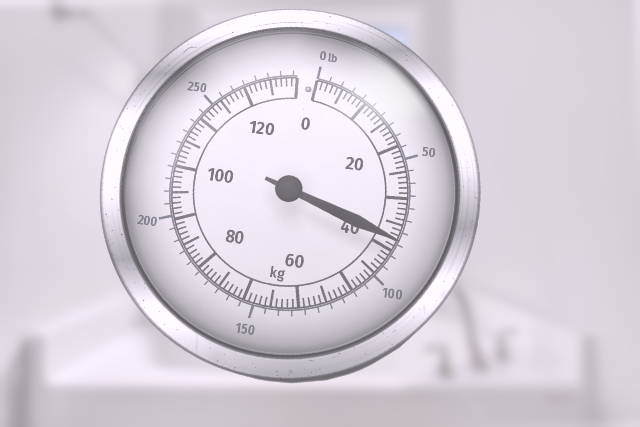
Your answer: {"value": 38, "unit": "kg"}
